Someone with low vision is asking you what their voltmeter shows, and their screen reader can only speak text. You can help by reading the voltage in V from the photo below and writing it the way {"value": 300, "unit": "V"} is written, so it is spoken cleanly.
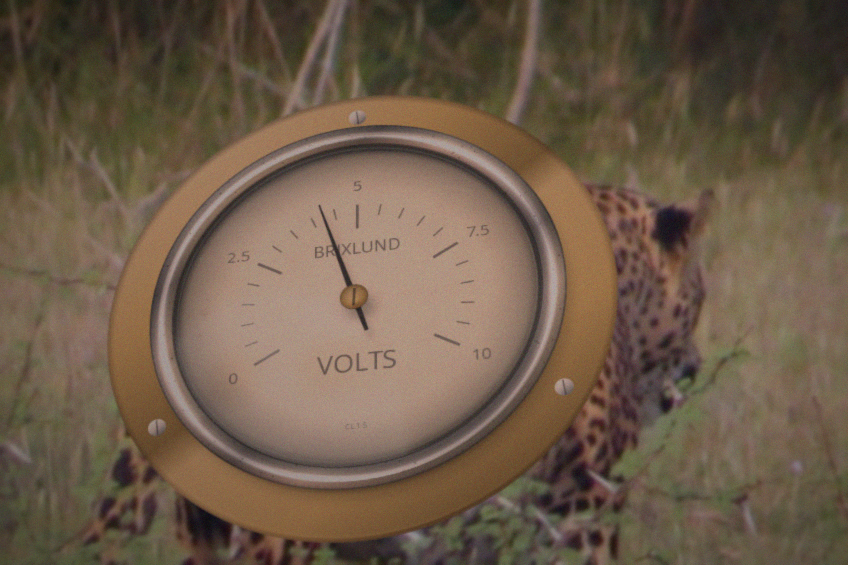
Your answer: {"value": 4.25, "unit": "V"}
